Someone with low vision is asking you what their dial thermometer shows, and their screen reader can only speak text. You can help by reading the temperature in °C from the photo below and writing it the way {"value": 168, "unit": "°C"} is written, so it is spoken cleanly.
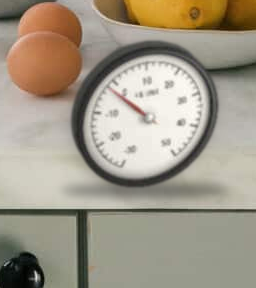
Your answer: {"value": -2, "unit": "°C"}
